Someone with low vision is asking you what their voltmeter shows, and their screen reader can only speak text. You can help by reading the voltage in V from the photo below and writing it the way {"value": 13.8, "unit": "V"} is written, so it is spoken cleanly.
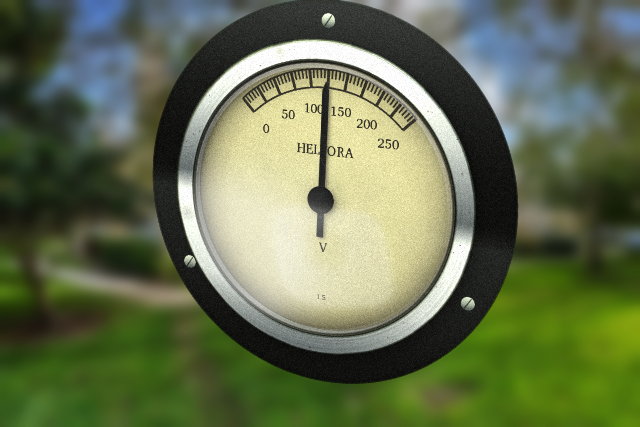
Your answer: {"value": 125, "unit": "V"}
